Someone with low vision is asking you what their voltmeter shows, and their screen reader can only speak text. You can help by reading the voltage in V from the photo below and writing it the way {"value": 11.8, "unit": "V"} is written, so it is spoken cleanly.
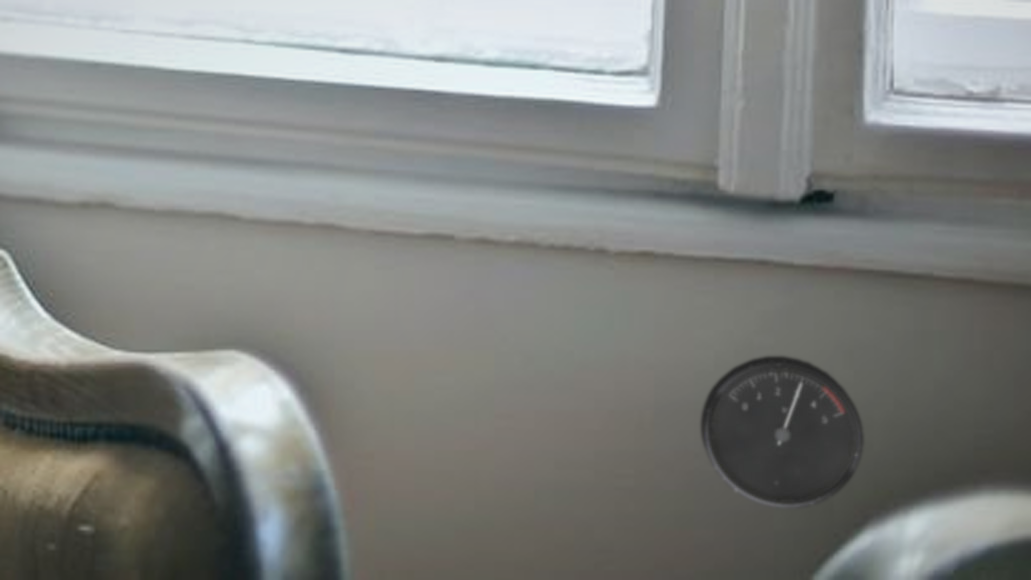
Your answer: {"value": 3, "unit": "V"}
